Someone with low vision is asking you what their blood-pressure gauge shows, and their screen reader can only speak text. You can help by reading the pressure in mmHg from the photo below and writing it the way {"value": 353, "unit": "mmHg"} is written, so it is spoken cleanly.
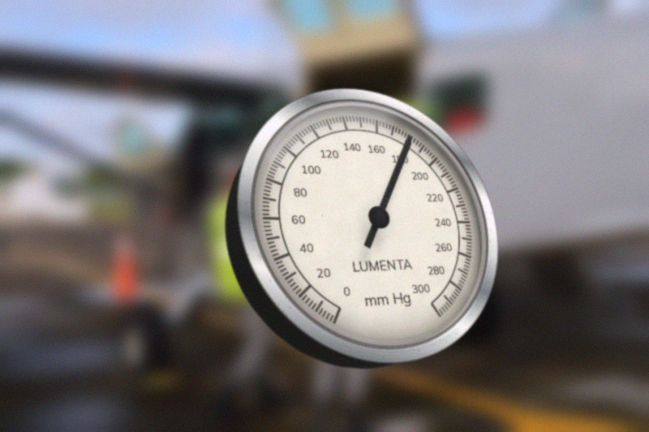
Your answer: {"value": 180, "unit": "mmHg"}
